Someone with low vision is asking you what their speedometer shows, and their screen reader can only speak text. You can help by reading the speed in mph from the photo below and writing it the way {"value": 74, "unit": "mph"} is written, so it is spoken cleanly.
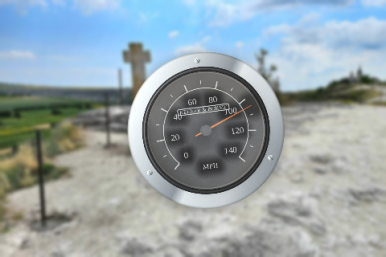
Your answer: {"value": 105, "unit": "mph"}
